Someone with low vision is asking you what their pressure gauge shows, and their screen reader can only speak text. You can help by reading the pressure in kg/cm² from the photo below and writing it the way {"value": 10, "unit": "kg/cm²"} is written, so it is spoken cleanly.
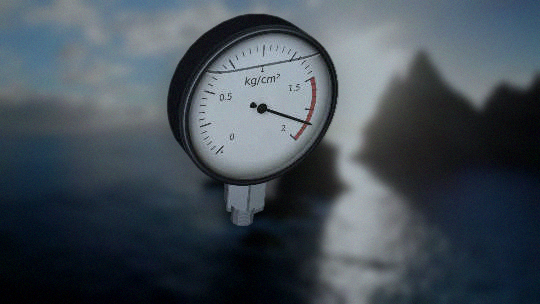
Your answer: {"value": 1.85, "unit": "kg/cm²"}
